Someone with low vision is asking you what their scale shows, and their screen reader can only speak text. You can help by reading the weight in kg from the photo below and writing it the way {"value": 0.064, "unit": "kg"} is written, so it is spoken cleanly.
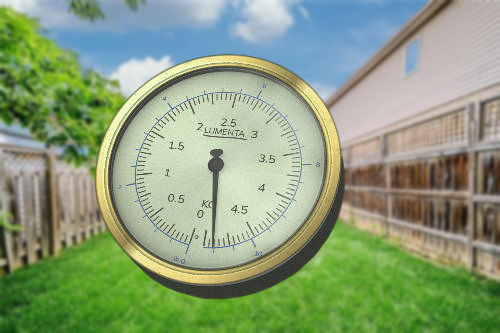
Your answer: {"value": 4.9, "unit": "kg"}
